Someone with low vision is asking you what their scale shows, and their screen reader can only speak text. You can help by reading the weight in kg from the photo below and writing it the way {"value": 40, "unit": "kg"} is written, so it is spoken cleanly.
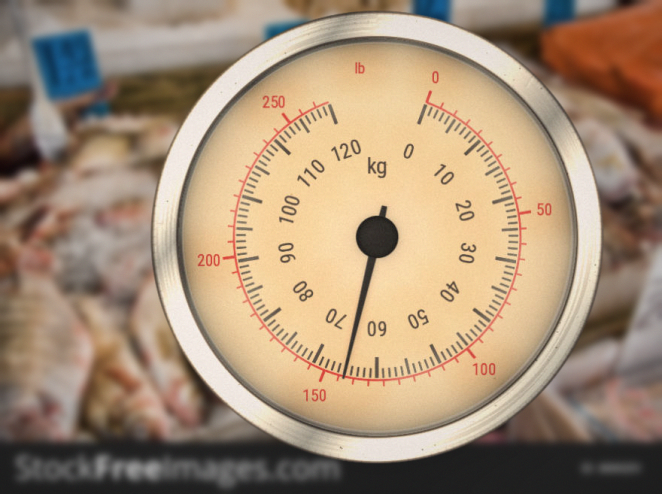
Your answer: {"value": 65, "unit": "kg"}
